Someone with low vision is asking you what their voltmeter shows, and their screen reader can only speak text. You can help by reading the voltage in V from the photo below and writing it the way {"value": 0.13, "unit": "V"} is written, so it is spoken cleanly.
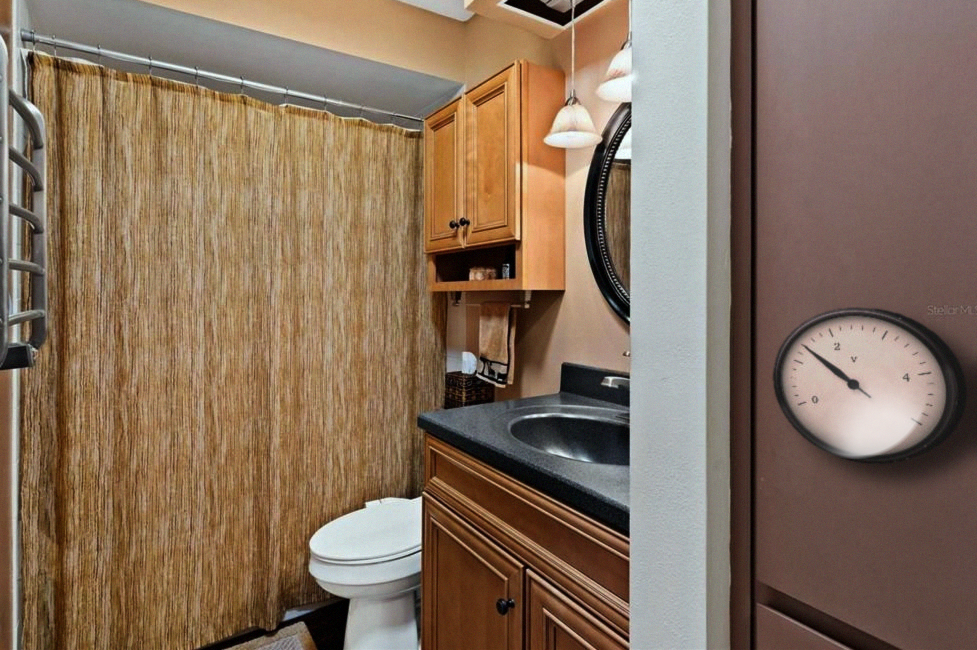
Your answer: {"value": 1.4, "unit": "V"}
